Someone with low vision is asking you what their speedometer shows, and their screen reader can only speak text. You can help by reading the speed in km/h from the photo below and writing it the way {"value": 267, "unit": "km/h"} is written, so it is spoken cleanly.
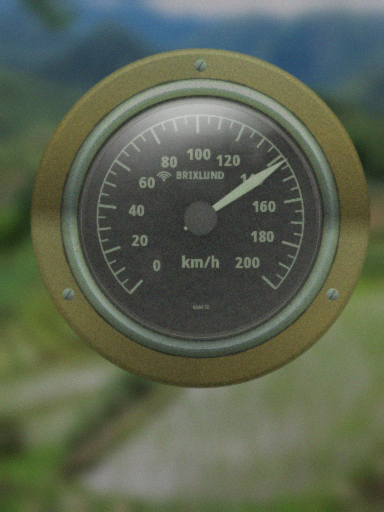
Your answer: {"value": 142.5, "unit": "km/h"}
